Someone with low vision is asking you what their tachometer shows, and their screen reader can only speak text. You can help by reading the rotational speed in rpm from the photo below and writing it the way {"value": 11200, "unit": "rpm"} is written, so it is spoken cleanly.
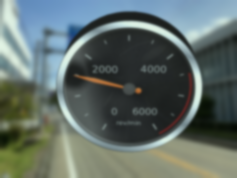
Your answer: {"value": 1500, "unit": "rpm"}
